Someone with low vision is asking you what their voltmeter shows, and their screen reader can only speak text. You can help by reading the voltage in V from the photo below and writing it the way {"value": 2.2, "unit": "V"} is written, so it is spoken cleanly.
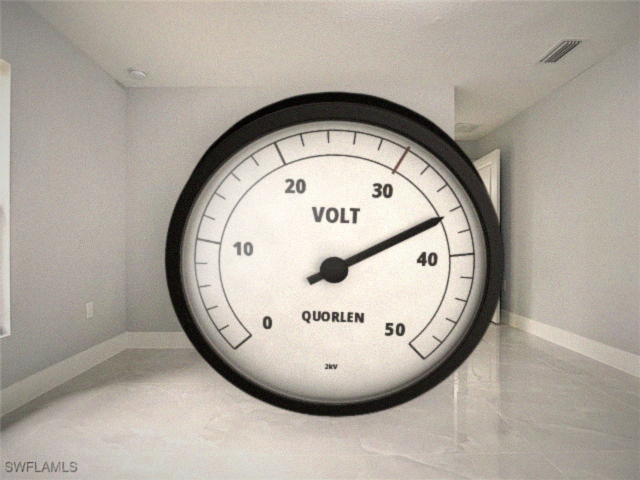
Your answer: {"value": 36, "unit": "V"}
